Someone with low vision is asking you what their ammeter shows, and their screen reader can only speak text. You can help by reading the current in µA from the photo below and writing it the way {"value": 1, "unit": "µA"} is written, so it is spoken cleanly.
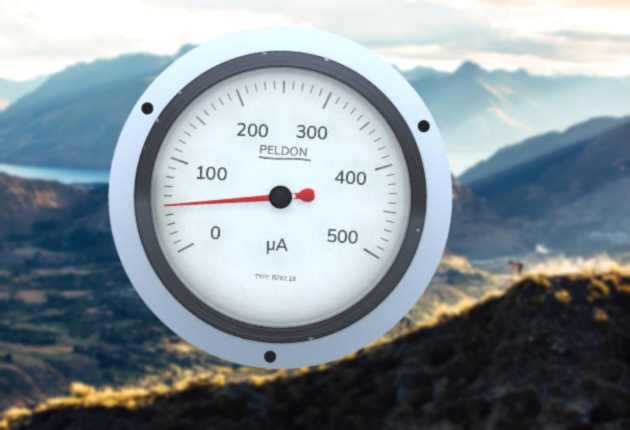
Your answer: {"value": 50, "unit": "µA"}
